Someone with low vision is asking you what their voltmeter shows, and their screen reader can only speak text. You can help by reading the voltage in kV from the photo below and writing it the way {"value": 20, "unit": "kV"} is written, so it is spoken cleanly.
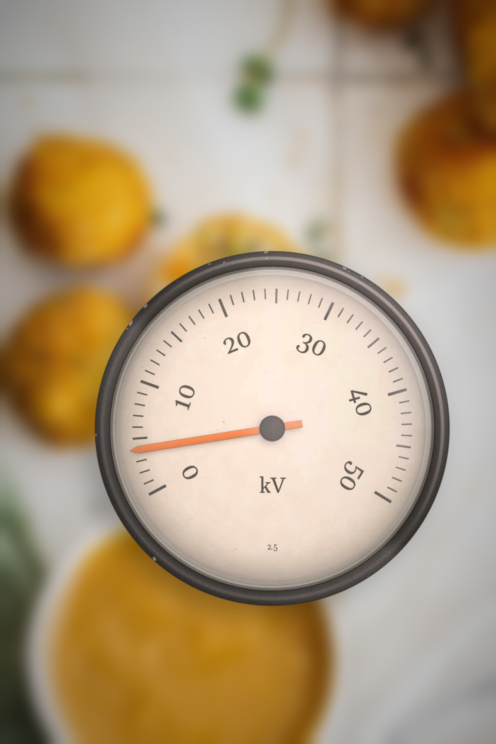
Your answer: {"value": 4, "unit": "kV"}
